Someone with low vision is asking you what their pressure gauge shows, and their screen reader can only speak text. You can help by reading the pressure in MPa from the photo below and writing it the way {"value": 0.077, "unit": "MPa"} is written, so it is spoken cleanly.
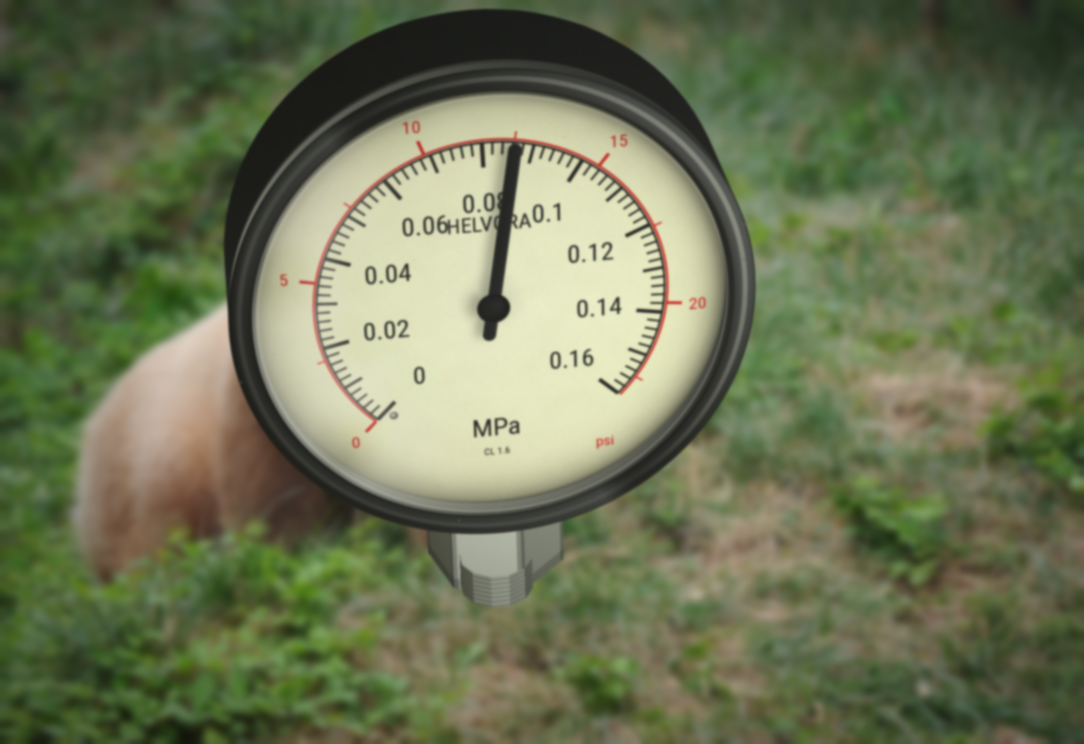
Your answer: {"value": 0.086, "unit": "MPa"}
